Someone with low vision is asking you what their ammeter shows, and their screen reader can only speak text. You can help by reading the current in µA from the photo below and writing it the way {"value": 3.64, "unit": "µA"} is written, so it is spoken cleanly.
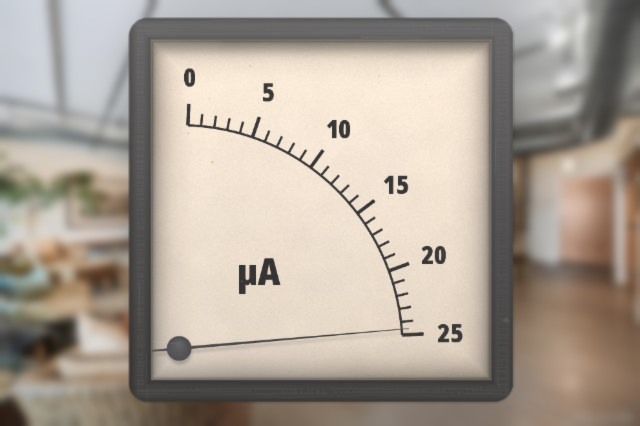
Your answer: {"value": 24.5, "unit": "µA"}
